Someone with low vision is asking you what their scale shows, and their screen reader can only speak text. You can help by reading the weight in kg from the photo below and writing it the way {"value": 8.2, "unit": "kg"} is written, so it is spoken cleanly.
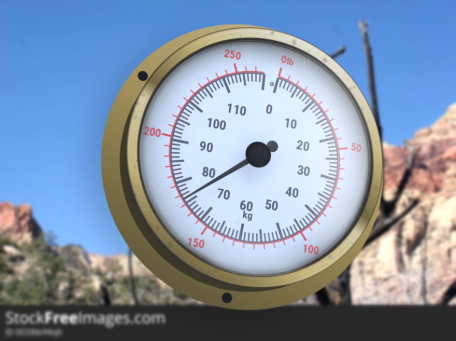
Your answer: {"value": 76, "unit": "kg"}
